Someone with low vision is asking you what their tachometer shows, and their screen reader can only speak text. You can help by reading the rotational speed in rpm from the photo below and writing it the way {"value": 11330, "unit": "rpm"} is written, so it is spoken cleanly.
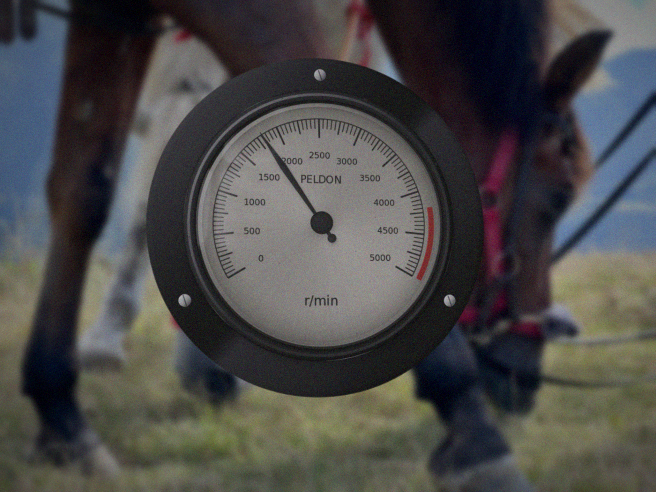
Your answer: {"value": 1800, "unit": "rpm"}
